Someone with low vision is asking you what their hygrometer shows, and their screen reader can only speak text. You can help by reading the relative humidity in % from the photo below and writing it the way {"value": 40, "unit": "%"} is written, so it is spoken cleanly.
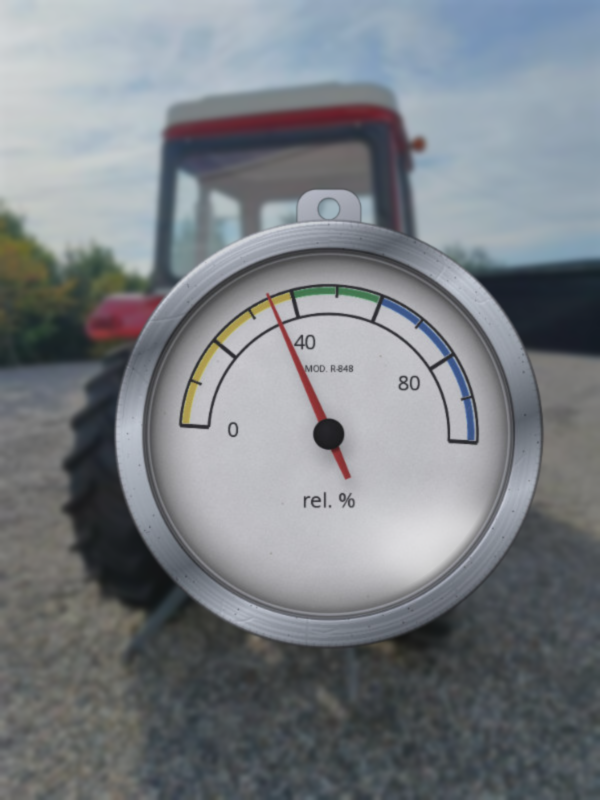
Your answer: {"value": 35, "unit": "%"}
